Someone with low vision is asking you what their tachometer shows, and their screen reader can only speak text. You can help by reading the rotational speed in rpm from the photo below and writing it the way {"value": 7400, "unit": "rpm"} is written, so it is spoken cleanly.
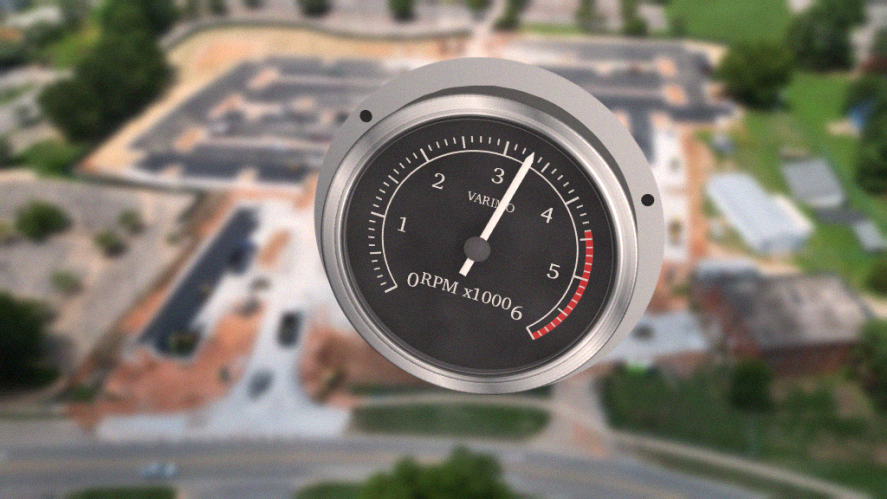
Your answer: {"value": 3300, "unit": "rpm"}
